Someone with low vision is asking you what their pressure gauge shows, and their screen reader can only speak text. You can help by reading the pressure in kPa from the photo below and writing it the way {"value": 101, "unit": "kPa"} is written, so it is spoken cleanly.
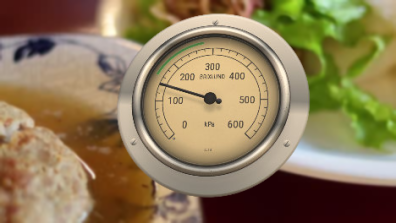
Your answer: {"value": 140, "unit": "kPa"}
